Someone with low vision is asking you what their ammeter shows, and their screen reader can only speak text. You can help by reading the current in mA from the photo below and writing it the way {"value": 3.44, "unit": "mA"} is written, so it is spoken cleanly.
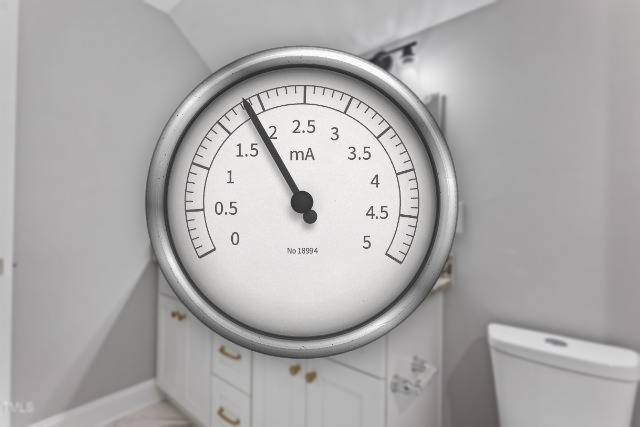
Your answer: {"value": 1.85, "unit": "mA"}
